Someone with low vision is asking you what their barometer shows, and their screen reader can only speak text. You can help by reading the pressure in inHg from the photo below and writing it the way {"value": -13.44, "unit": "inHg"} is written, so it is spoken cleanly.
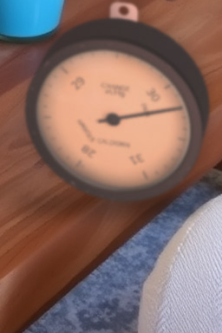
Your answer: {"value": 30.2, "unit": "inHg"}
